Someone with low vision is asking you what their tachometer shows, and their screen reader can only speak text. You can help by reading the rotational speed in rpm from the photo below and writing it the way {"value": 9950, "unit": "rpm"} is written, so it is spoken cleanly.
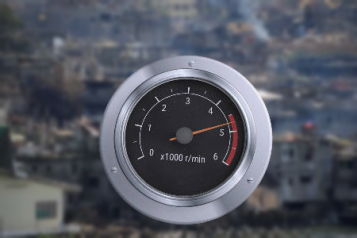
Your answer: {"value": 4750, "unit": "rpm"}
